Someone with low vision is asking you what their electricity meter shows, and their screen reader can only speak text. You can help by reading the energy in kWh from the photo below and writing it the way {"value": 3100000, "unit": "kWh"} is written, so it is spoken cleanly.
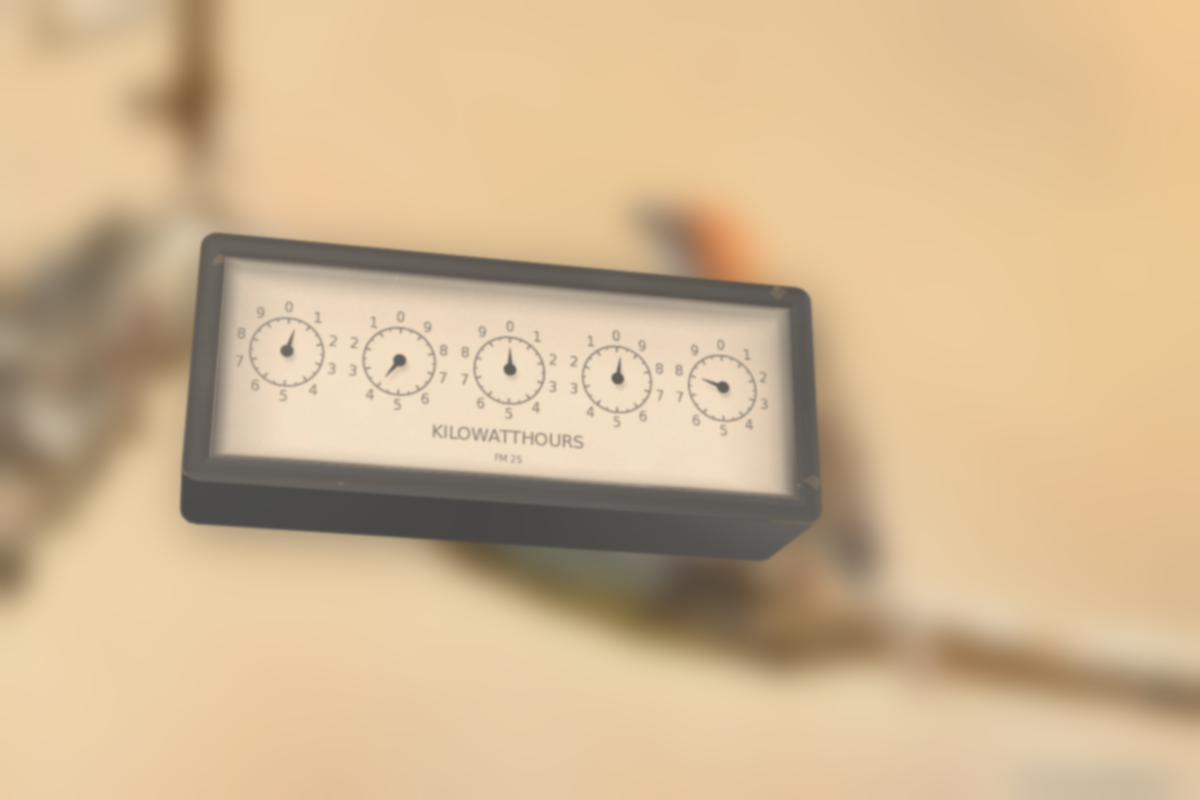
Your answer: {"value": 3998, "unit": "kWh"}
